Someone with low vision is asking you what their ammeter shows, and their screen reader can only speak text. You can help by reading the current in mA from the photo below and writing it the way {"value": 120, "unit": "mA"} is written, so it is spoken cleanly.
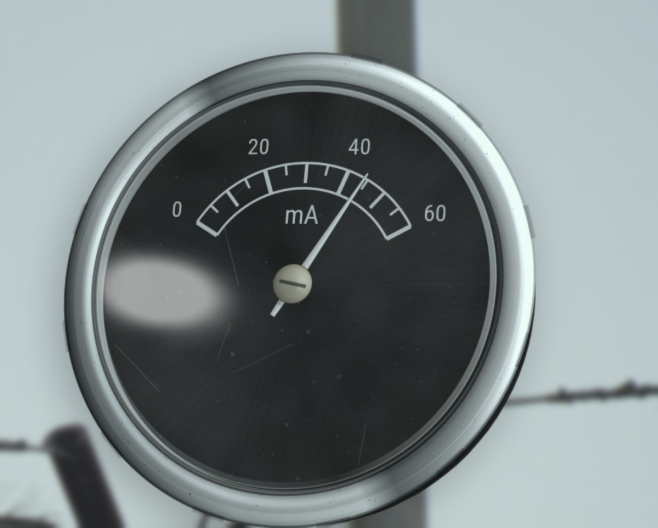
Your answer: {"value": 45, "unit": "mA"}
